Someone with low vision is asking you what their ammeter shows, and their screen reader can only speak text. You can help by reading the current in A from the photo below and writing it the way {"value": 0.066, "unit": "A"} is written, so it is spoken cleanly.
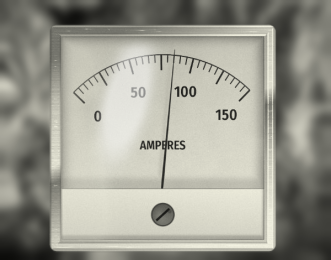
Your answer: {"value": 85, "unit": "A"}
